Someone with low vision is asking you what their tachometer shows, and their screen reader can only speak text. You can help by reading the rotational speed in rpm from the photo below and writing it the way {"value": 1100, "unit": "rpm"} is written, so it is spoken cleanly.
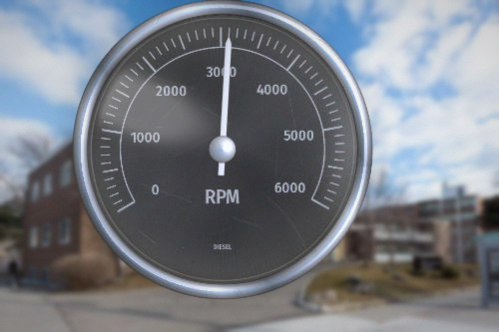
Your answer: {"value": 3100, "unit": "rpm"}
